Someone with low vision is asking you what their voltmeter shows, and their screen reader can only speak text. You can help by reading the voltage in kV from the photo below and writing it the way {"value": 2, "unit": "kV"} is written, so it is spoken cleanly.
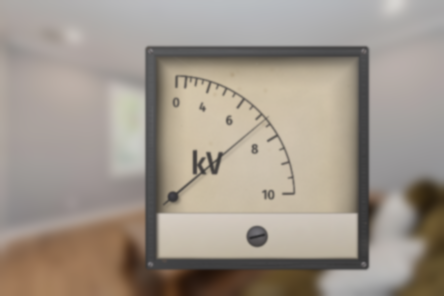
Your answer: {"value": 7.25, "unit": "kV"}
